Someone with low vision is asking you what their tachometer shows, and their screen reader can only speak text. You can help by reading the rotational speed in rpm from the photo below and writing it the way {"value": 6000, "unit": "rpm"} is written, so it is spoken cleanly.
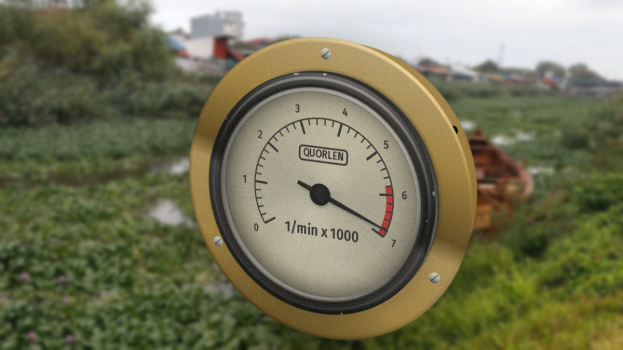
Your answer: {"value": 6800, "unit": "rpm"}
